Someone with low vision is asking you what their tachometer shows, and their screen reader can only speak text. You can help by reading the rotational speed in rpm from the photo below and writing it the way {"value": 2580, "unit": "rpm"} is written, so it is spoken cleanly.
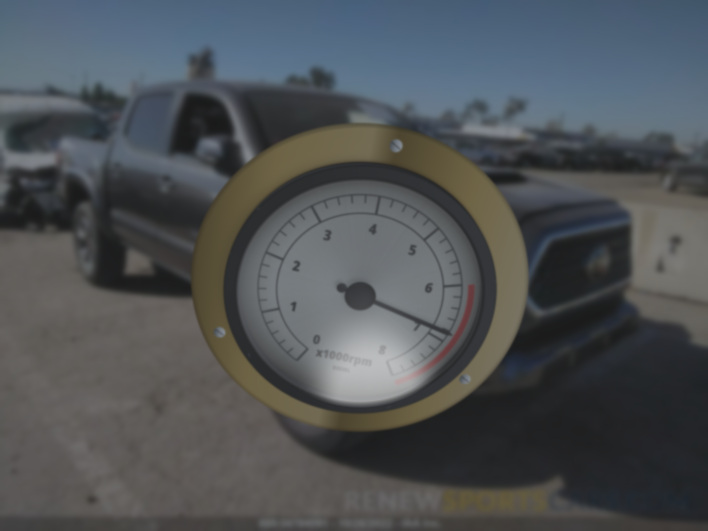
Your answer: {"value": 6800, "unit": "rpm"}
